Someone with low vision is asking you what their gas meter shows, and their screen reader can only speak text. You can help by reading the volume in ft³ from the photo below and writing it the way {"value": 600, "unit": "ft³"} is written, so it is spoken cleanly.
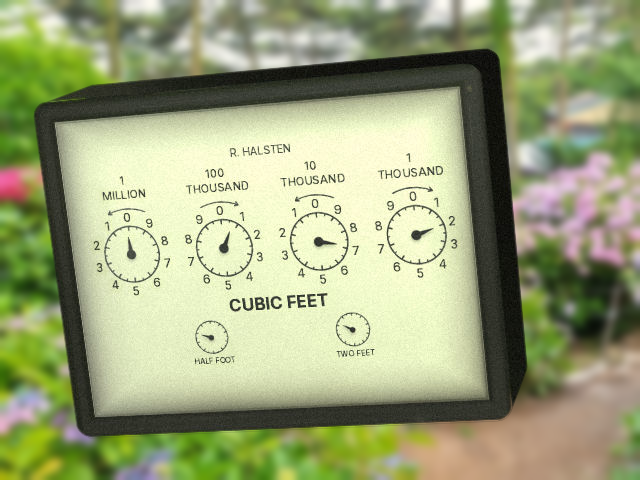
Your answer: {"value": 7200, "unit": "ft³"}
